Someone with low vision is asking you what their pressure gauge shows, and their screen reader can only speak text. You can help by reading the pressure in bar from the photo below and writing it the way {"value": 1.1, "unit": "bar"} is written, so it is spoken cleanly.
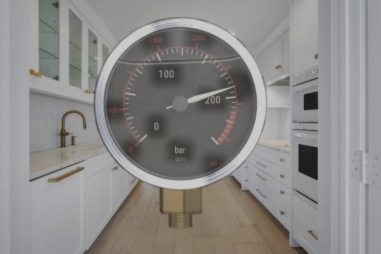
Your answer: {"value": 190, "unit": "bar"}
